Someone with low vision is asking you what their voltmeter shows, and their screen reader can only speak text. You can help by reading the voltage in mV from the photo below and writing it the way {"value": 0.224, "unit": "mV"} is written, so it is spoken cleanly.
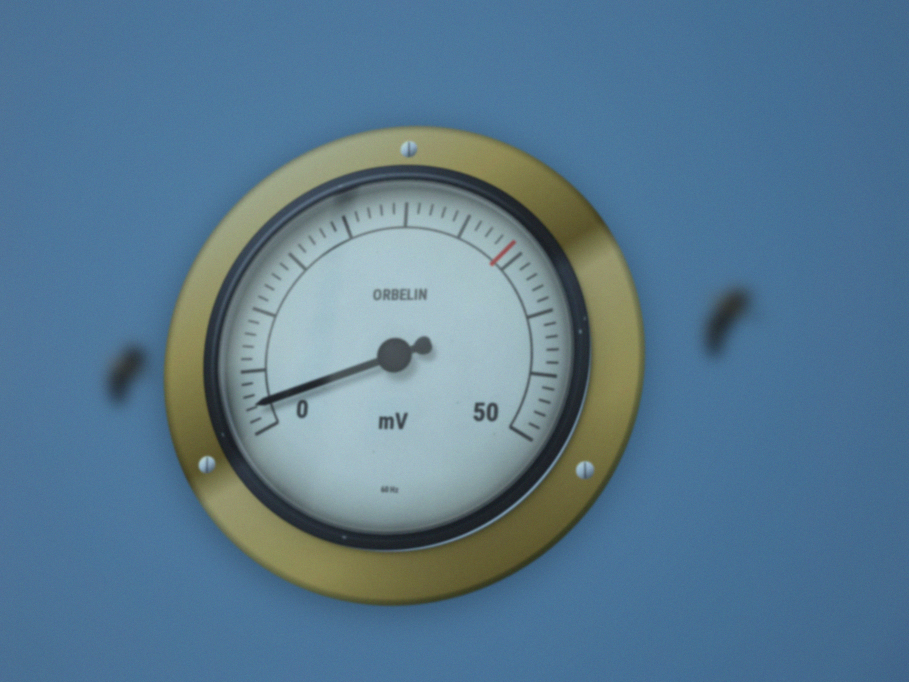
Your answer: {"value": 2, "unit": "mV"}
